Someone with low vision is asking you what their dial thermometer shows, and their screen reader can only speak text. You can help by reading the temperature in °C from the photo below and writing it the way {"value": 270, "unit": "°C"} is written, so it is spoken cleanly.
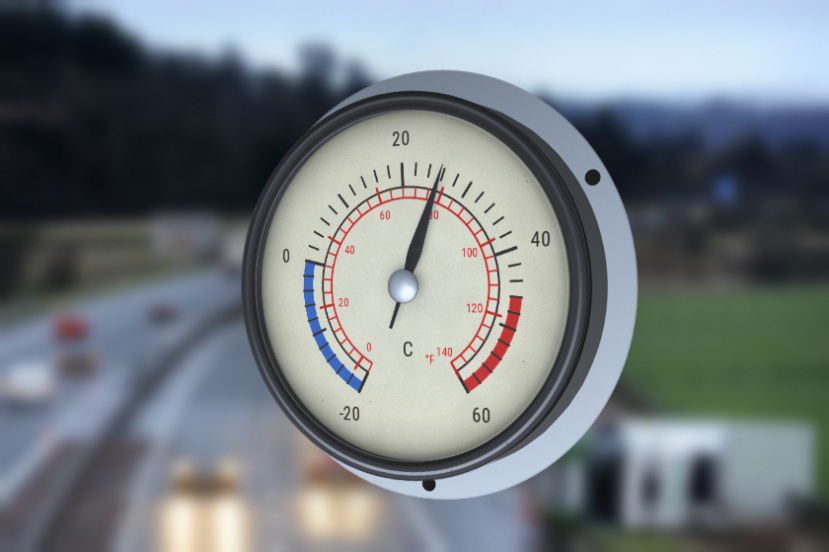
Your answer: {"value": 26, "unit": "°C"}
